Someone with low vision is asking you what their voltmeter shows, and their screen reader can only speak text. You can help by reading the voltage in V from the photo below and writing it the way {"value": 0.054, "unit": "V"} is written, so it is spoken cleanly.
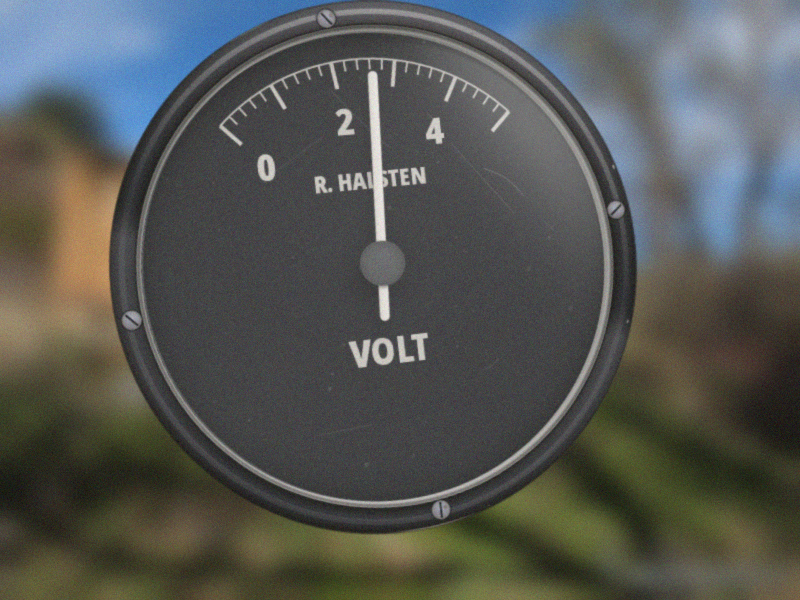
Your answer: {"value": 2.6, "unit": "V"}
